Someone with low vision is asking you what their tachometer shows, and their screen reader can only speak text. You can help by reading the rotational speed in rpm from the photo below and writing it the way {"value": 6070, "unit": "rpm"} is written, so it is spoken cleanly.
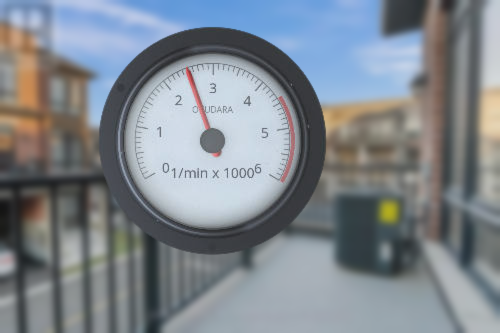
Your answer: {"value": 2500, "unit": "rpm"}
